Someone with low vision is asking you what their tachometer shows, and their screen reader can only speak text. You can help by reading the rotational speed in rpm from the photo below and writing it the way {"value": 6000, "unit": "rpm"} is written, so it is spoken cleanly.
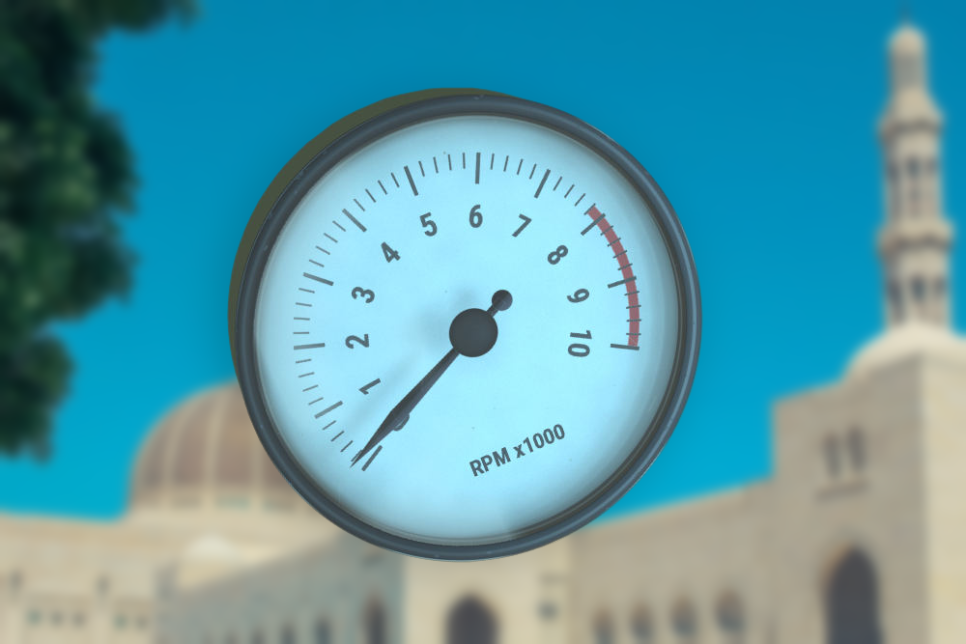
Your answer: {"value": 200, "unit": "rpm"}
